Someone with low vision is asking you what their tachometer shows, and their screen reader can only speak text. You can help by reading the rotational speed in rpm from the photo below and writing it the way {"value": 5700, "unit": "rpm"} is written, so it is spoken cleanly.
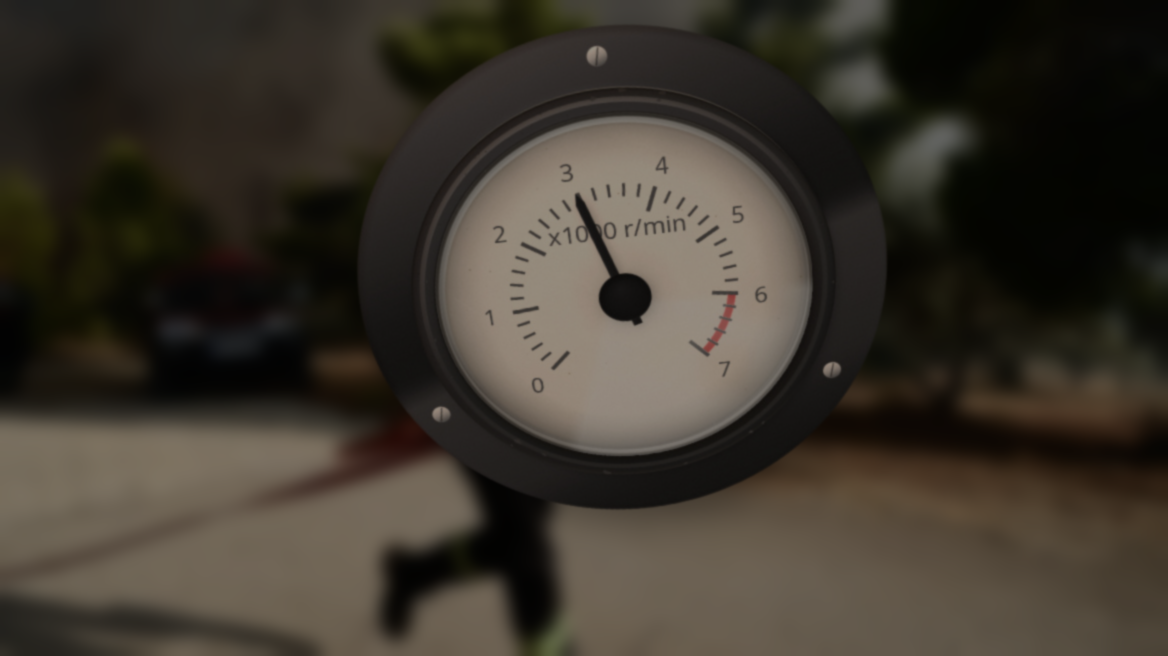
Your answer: {"value": 3000, "unit": "rpm"}
